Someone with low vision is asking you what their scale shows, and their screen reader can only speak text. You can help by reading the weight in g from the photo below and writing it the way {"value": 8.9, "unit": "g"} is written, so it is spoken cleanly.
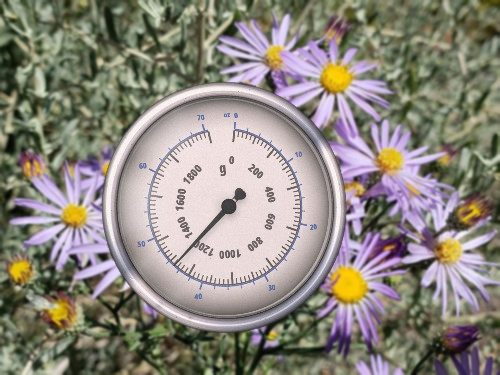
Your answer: {"value": 1280, "unit": "g"}
